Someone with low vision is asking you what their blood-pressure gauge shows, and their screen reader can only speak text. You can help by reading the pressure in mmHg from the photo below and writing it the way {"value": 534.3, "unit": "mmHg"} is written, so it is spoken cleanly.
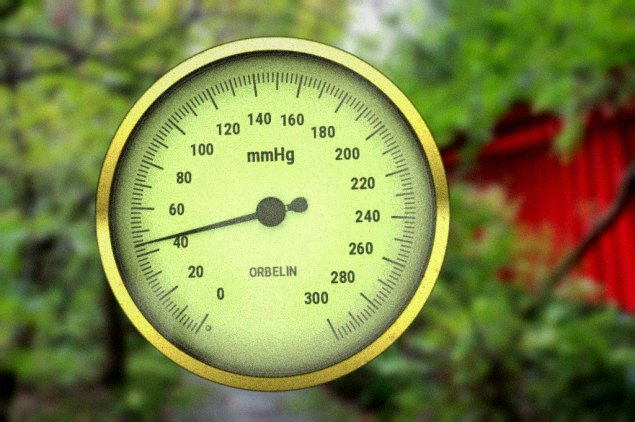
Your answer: {"value": 44, "unit": "mmHg"}
